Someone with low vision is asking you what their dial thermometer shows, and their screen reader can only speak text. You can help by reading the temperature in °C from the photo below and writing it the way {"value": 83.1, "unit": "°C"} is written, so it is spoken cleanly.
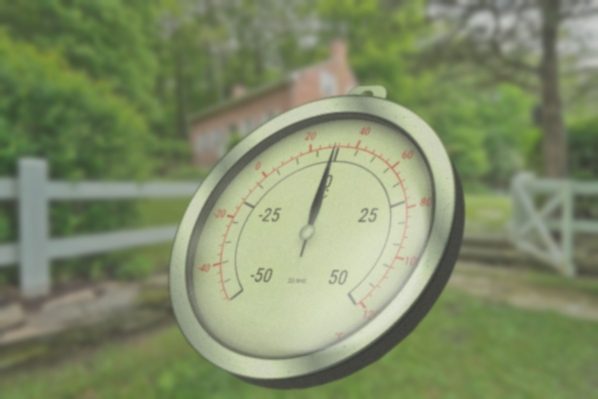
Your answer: {"value": 0, "unit": "°C"}
